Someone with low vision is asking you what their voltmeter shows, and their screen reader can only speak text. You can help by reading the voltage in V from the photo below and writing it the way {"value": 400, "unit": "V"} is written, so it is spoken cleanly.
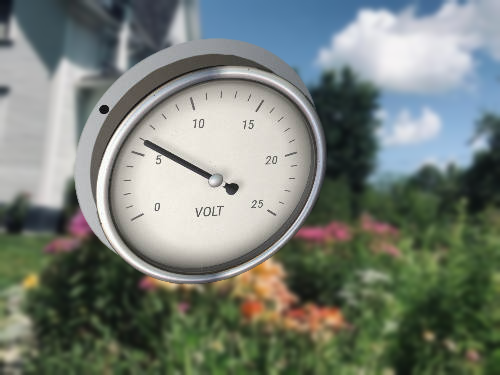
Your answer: {"value": 6, "unit": "V"}
